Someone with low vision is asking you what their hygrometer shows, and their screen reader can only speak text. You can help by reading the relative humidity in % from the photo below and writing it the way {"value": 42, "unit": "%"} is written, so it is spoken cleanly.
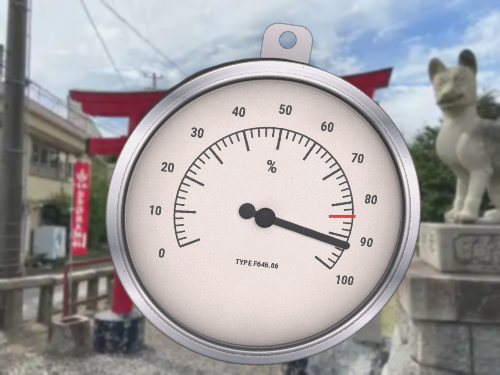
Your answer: {"value": 92, "unit": "%"}
